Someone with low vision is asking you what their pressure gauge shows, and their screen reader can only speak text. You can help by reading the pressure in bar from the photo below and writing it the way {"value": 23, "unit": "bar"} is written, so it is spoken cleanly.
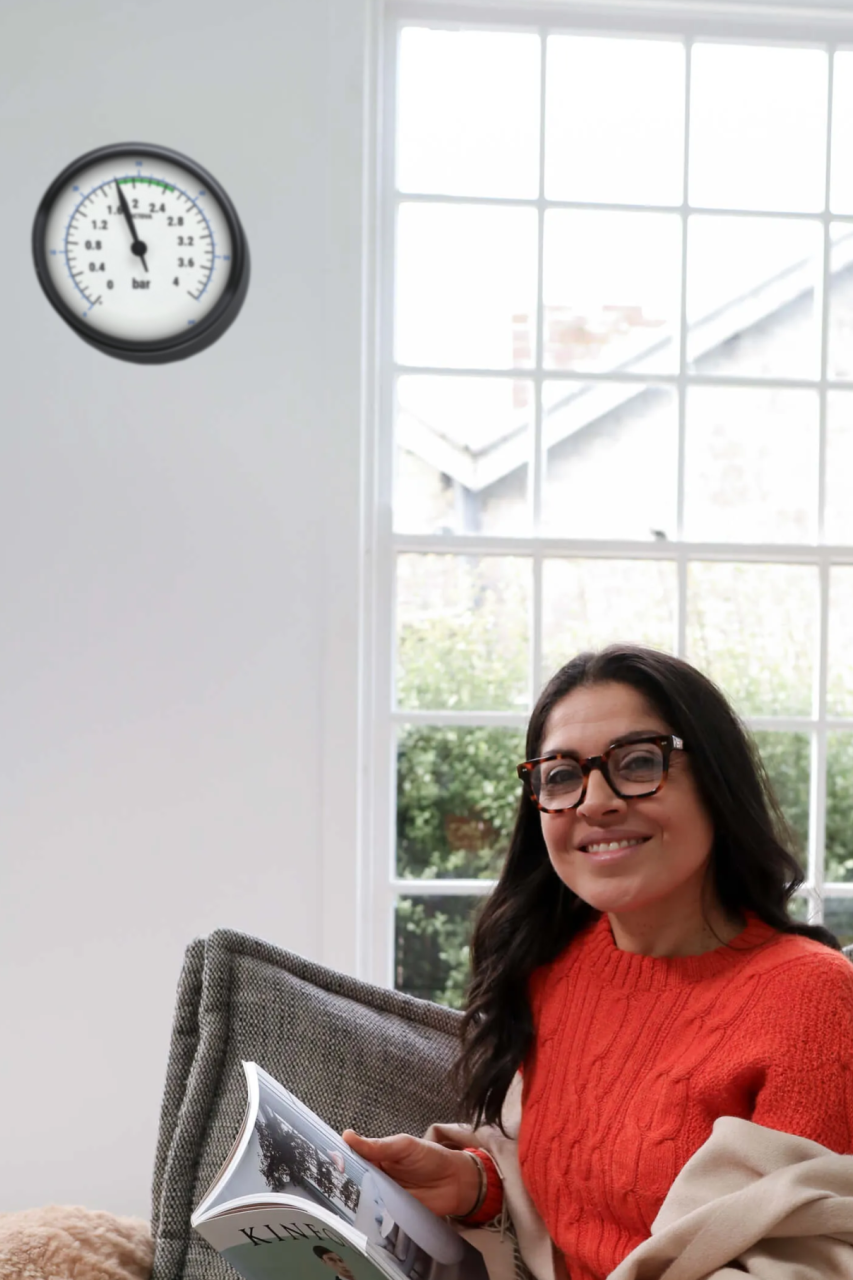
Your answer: {"value": 1.8, "unit": "bar"}
